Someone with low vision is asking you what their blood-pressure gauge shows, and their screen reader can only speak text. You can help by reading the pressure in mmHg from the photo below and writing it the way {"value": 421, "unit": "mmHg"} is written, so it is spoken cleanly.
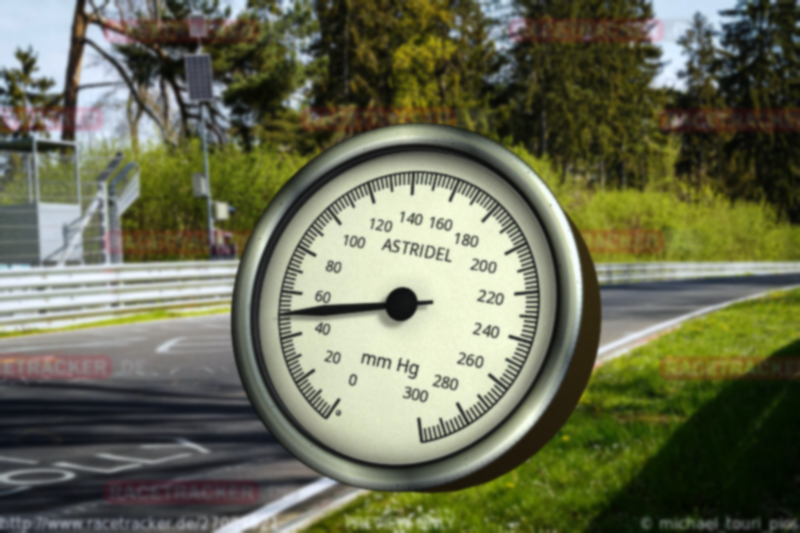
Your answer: {"value": 50, "unit": "mmHg"}
